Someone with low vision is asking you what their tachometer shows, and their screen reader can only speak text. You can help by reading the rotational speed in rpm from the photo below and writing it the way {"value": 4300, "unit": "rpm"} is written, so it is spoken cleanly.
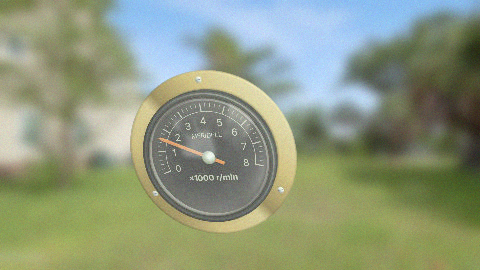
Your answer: {"value": 1600, "unit": "rpm"}
